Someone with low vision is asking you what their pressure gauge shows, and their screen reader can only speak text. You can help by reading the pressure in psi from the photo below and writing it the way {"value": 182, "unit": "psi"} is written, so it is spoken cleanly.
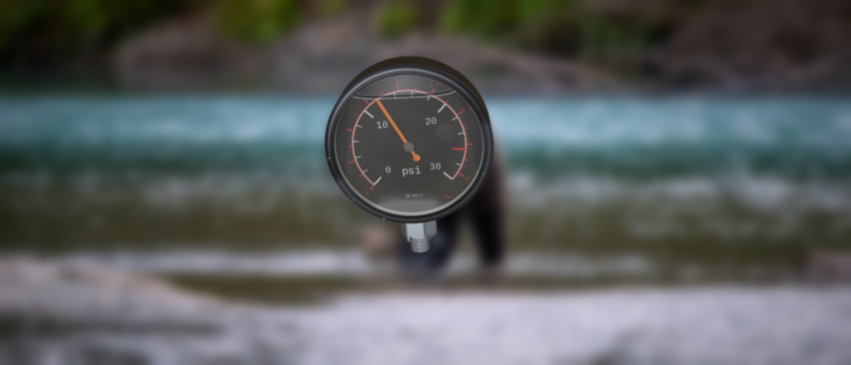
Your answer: {"value": 12, "unit": "psi"}
